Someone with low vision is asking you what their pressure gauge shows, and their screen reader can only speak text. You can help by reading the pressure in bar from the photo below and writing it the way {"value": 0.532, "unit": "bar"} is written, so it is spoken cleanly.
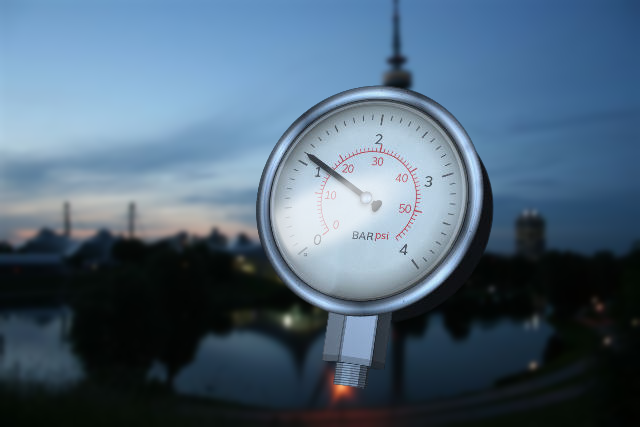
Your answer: {"value": 1.1, "unit": "bar"}
